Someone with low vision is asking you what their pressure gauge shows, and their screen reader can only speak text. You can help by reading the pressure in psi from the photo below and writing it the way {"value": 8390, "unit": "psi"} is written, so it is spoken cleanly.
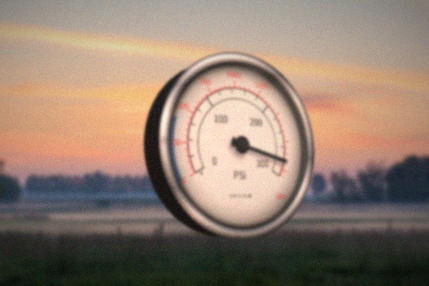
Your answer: {"value": 280, "unit": "psi"}
